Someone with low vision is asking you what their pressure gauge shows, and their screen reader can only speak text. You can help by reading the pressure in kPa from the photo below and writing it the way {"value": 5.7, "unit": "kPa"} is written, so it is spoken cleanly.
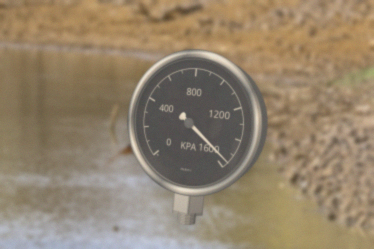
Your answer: {"value": 1550, "unit": "kPa"}
